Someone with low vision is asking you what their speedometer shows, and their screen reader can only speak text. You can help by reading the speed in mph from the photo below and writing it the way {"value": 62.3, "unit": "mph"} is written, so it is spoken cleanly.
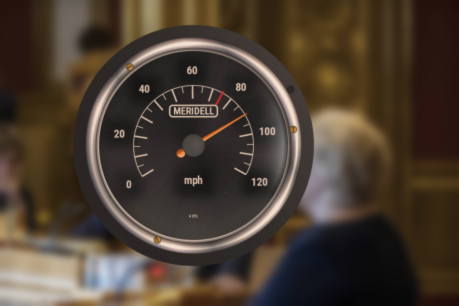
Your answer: {"value": 90, "unit": "mph"}
